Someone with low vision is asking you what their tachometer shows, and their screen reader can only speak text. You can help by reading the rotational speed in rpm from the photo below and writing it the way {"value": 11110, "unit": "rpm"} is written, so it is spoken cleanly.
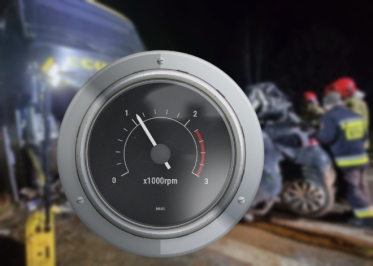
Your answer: {"value": 1100, "unit": "rpm"}
